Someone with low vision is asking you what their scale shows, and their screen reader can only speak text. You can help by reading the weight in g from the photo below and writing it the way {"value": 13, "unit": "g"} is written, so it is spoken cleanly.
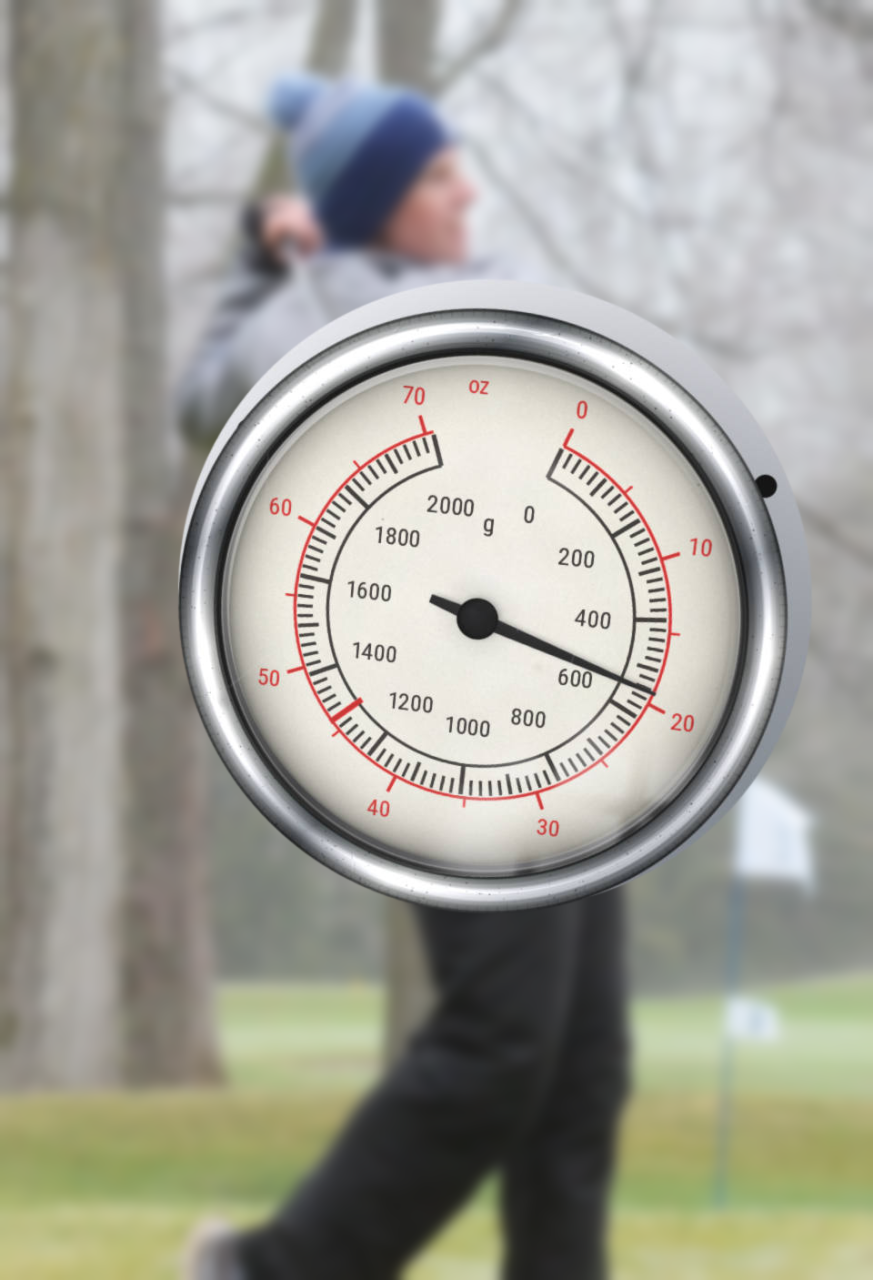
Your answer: {"value": 540, "unit": "g"}
